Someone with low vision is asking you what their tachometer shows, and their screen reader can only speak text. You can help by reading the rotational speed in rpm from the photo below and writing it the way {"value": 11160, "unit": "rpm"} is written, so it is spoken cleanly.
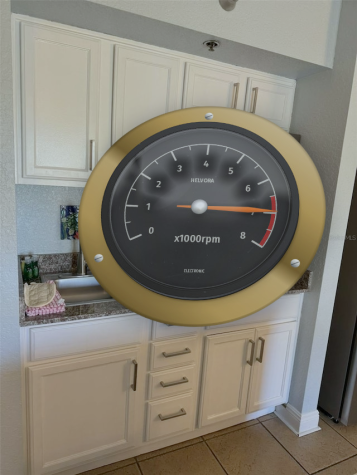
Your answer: {"value": 7000, "unit": "rpm"}
